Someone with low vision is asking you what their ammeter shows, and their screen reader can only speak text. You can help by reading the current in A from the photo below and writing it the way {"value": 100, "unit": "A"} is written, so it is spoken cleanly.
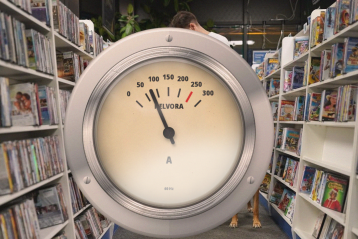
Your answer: {"value": 75, "unit": "A"}
